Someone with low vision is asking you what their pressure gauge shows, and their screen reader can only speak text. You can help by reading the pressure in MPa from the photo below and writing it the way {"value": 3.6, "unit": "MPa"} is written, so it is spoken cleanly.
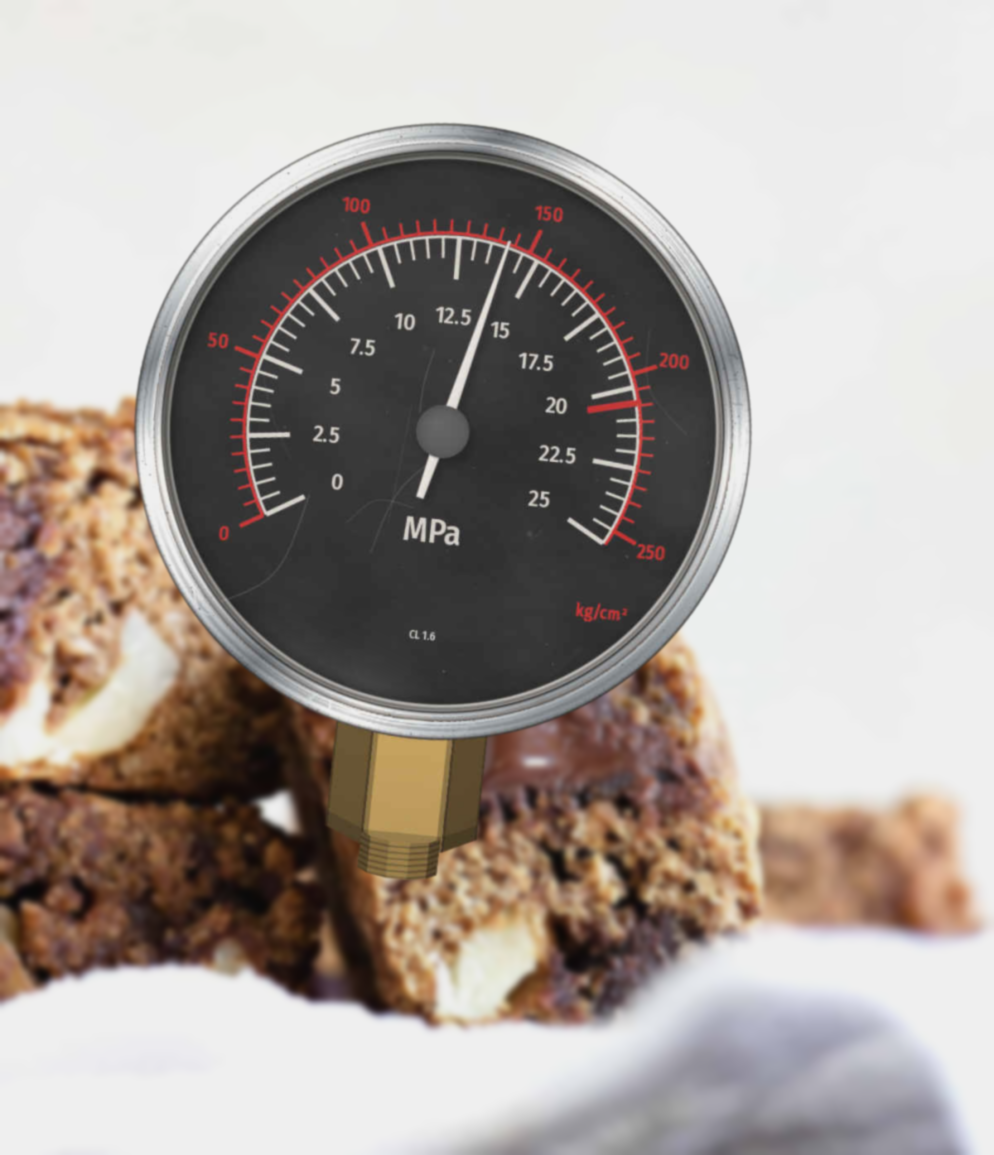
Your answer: {"value": 14, "unit": "MPa"}
